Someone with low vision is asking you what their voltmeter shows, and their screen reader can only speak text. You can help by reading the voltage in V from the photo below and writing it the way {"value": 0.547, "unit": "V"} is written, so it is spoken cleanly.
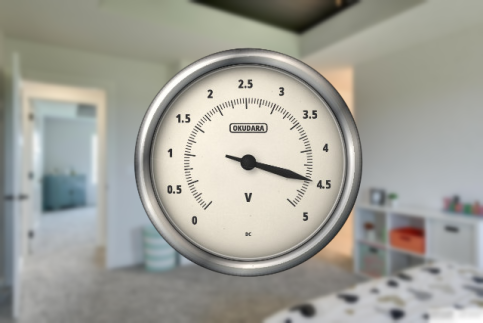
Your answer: {"value": 4.5, "unit": "V"}
